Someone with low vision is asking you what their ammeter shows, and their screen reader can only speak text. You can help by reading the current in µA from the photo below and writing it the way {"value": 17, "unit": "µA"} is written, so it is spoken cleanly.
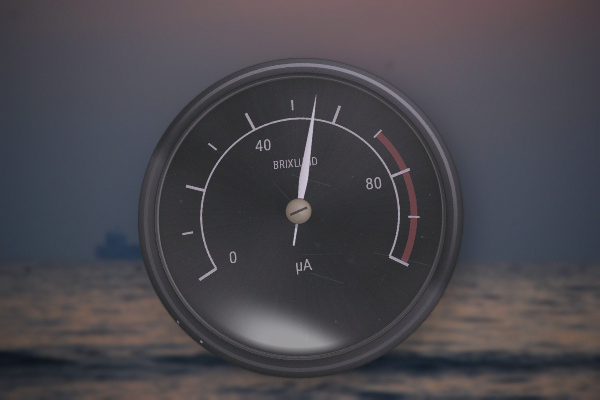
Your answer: {"value": 55, "unit": "µA"}
